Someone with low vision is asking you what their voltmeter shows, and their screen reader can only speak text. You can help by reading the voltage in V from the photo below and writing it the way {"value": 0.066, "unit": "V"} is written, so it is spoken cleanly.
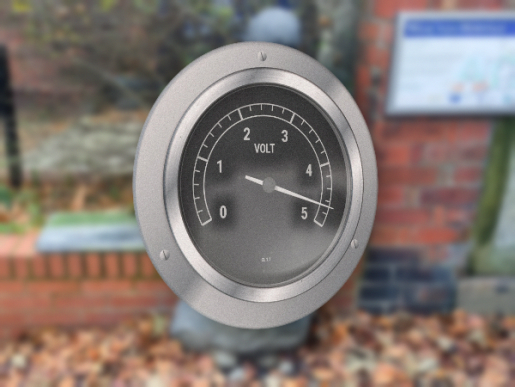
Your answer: {"value": 4.7, "unit": "V"}
